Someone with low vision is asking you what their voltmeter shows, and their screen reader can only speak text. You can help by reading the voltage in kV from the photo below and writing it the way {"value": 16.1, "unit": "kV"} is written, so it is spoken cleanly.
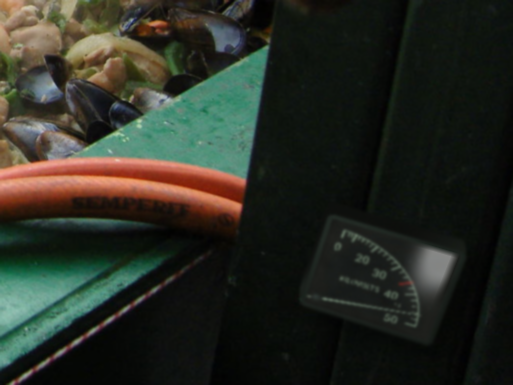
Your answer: {"value": 46, "unit": "kV"}
